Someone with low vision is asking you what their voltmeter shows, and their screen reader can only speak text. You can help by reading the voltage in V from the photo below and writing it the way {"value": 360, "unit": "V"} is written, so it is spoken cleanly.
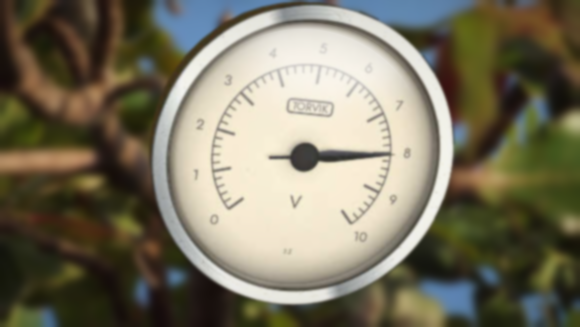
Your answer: {"value": 8, "unit": "V"}
